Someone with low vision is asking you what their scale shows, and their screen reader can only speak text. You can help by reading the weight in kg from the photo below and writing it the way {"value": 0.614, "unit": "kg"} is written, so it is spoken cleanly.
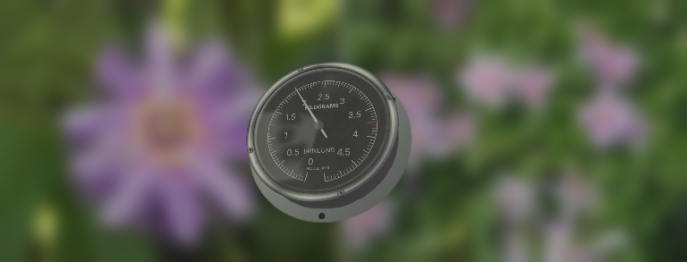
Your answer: {"value": 2, "unit": "kg"}
